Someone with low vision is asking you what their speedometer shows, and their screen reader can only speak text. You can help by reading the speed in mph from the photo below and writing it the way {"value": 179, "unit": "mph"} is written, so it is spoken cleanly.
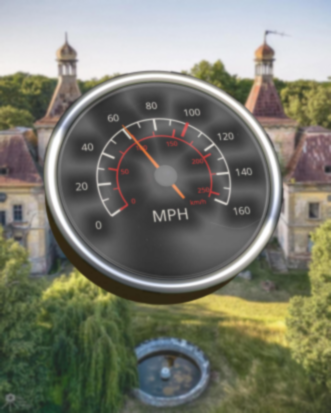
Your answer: {"value": 60, "unit": "mph"}
